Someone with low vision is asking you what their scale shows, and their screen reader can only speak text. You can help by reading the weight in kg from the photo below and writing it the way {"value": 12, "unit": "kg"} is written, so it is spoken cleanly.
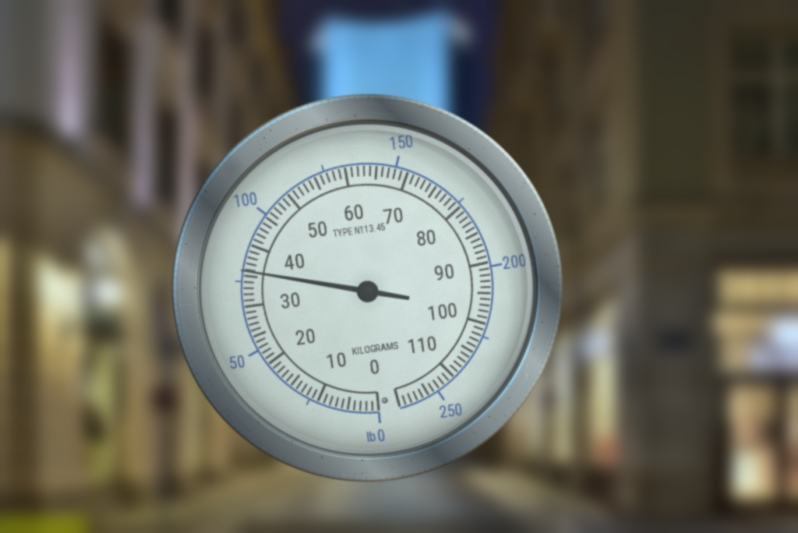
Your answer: {"value": 36, "unit": "kg"}
